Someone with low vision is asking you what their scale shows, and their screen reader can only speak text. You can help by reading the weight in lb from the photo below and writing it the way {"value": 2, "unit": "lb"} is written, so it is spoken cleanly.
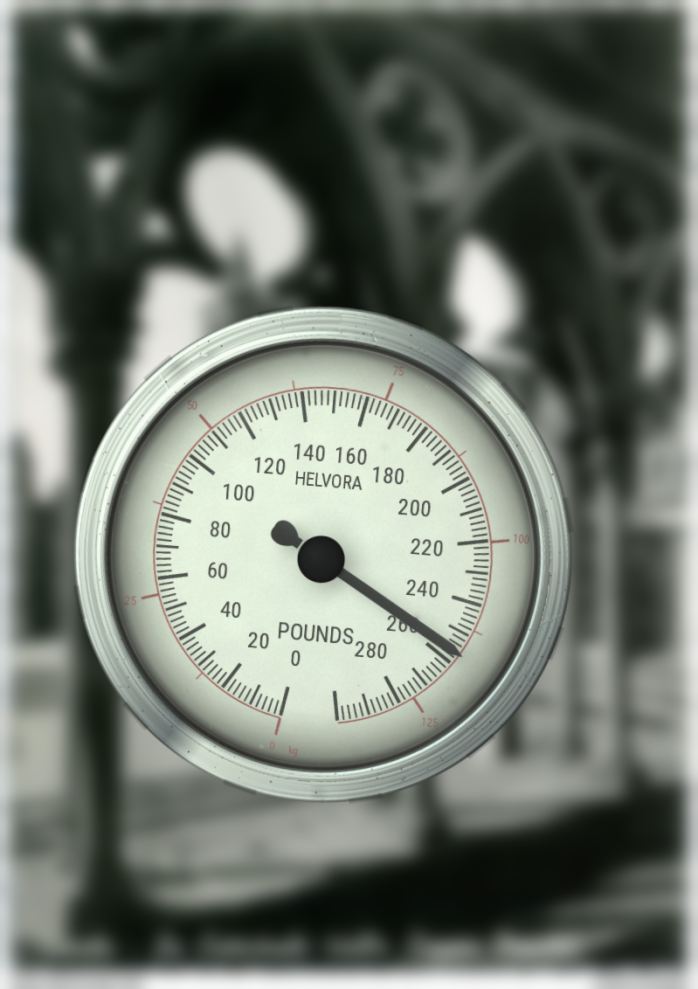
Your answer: {"value": 256, "unit": "lb"}
